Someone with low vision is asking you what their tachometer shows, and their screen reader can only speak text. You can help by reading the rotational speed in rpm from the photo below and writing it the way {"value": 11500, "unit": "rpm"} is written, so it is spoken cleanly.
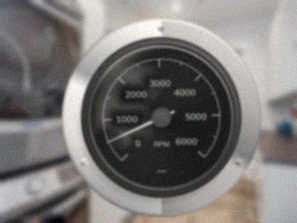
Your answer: {"value": 500, "unit": "rpm"}
